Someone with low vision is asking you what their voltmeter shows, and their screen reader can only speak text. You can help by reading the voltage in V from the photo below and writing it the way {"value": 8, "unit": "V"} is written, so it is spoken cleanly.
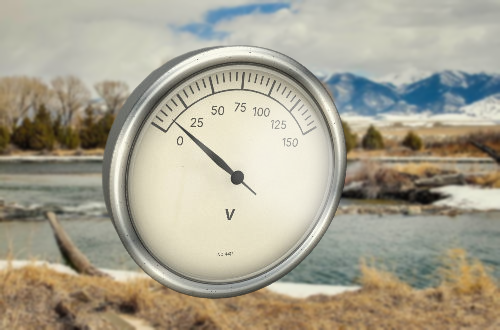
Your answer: {"value": 10, "unit": "V"}
